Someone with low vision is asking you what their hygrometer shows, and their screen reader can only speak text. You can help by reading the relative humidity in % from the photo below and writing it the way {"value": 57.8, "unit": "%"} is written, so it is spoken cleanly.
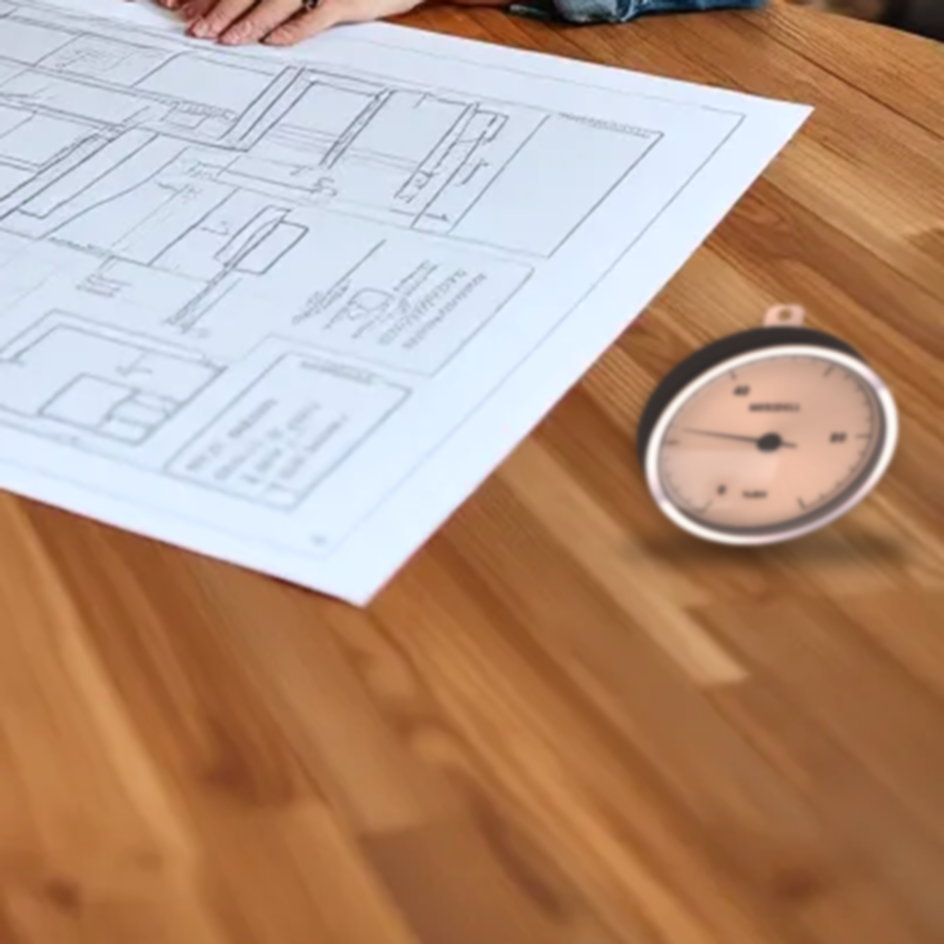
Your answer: {"value": 24, "unit": "%"}
